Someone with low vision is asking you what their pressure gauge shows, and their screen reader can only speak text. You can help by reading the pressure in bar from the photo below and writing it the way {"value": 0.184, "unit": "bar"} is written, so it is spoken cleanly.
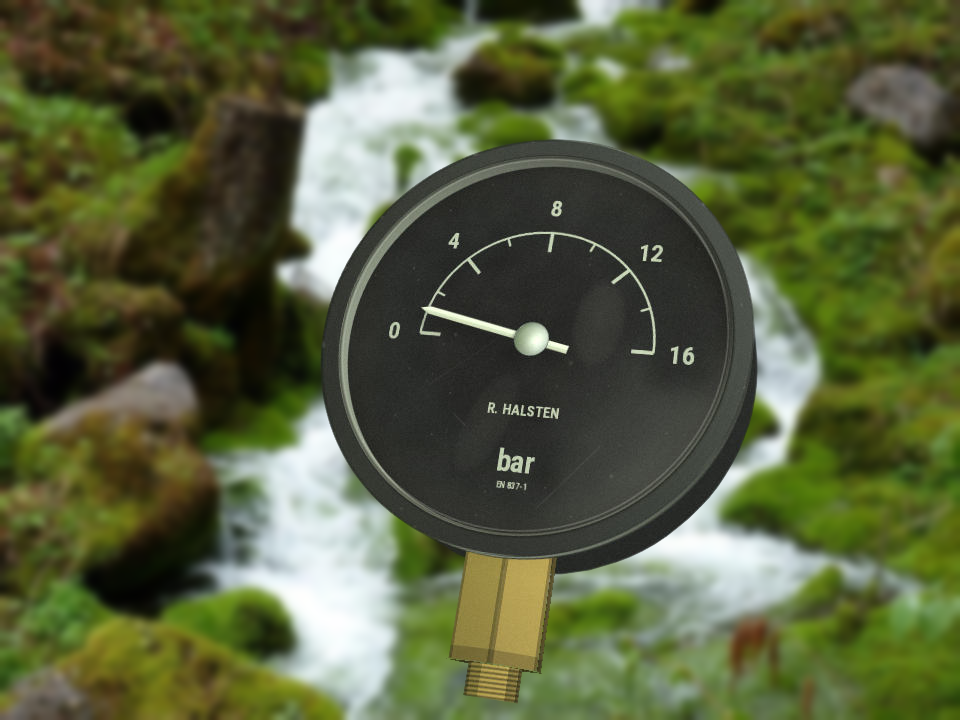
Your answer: {"value": 1, "unit": "bar"}
